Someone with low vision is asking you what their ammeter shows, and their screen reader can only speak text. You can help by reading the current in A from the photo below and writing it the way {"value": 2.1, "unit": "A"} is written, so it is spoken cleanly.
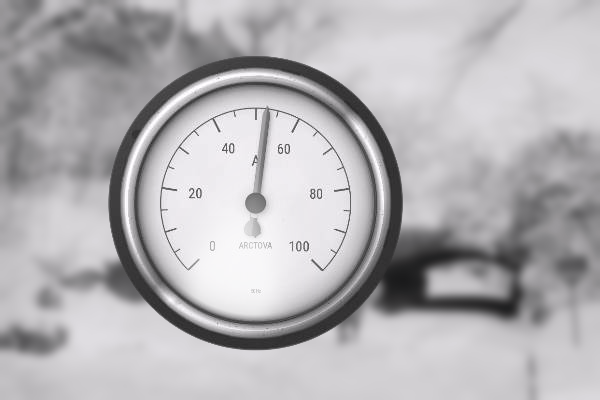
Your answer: {"value": 52.5, "unit": "A"}
